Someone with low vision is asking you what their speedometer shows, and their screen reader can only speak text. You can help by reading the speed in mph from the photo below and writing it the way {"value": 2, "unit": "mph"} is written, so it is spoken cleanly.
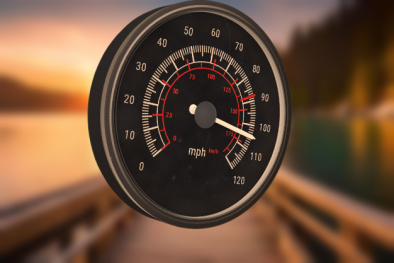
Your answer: {"value": 105, "unit": "mph"}
